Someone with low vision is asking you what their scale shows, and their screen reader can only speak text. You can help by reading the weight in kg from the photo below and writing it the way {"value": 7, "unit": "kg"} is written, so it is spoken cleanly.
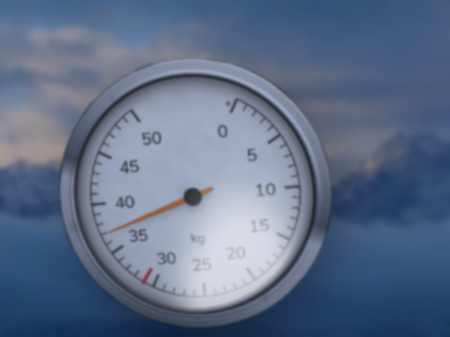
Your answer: {"value": 37, "unit": "kg"}
